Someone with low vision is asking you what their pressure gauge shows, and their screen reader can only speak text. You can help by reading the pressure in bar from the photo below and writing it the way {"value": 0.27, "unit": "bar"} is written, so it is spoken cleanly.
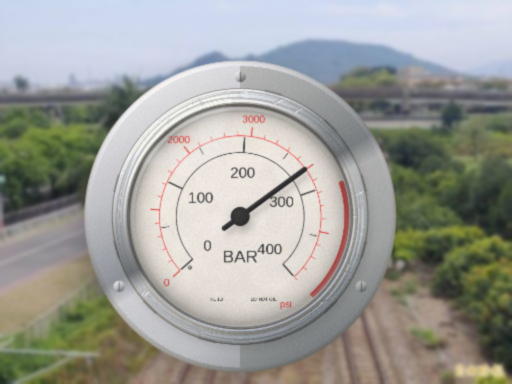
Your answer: {"value": 275, "unit": "bar"}
